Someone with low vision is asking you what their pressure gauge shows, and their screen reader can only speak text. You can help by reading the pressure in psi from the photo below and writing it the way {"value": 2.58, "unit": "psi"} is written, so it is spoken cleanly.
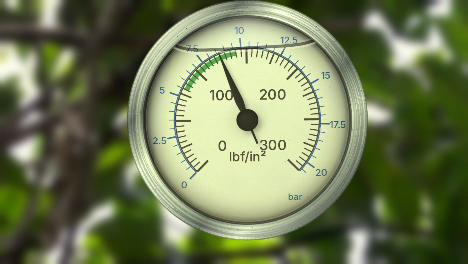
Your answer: {"value": 125, "unit": "psi"}
